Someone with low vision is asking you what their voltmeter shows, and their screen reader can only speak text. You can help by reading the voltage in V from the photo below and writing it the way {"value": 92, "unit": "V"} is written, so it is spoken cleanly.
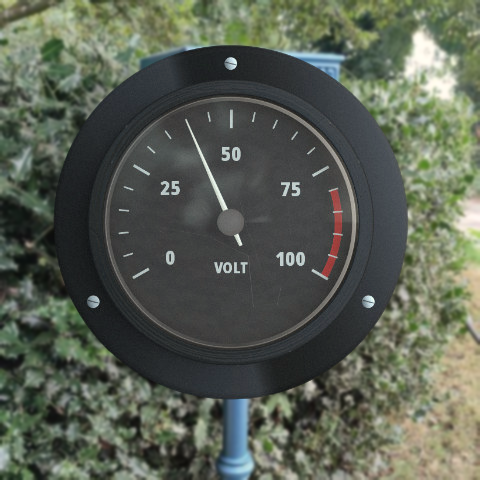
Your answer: {"value": 40, "unit": "V"}
